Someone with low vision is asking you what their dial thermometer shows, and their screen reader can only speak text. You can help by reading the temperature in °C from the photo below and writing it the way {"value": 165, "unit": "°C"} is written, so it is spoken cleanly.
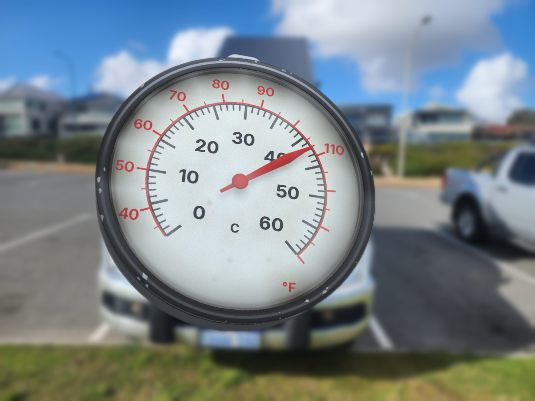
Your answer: {"value": 42, "unit": "°C"}
